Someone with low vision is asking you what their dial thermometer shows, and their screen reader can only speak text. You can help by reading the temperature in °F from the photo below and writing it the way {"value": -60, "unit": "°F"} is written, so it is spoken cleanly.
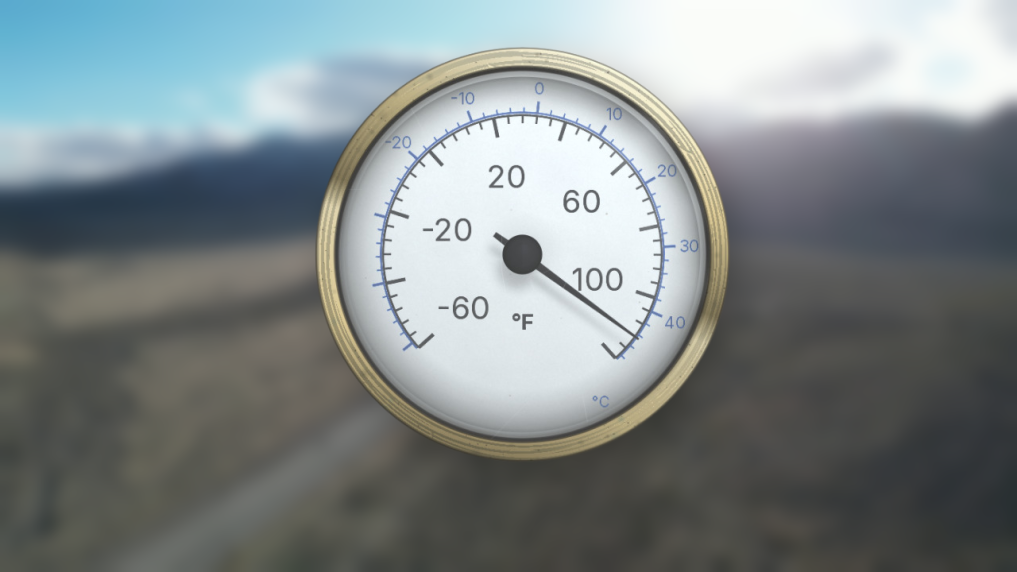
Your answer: {"value": 112, "unit": "°F"}
